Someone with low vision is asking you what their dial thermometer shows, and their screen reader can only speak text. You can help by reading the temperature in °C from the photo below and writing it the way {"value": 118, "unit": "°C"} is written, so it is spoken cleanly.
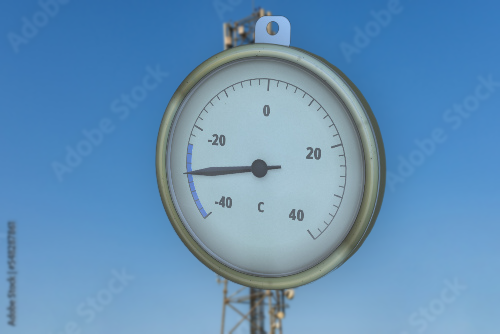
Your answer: {"value": -30, "unit": "°C"}
